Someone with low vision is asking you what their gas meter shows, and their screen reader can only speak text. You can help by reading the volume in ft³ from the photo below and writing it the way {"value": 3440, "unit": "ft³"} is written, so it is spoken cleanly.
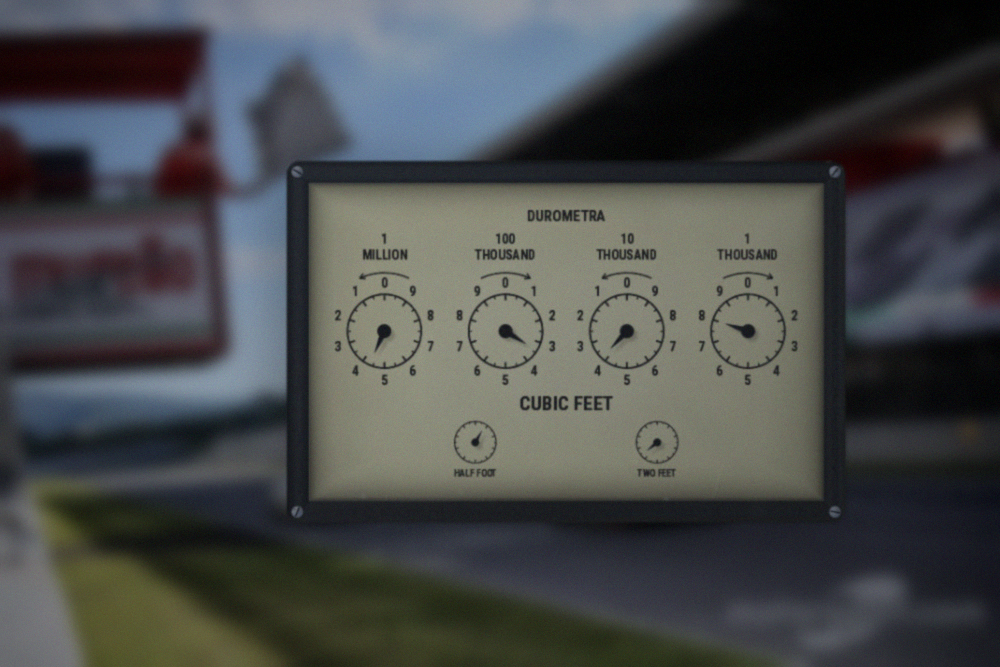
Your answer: {"value": 433800, "unit": "ft³"}
